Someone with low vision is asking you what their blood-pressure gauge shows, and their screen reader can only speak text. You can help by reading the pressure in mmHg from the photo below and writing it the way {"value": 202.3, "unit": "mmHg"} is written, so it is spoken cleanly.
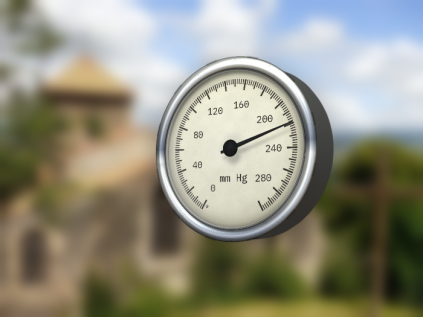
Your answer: {"value": 220, "unit": "mmHg"}
